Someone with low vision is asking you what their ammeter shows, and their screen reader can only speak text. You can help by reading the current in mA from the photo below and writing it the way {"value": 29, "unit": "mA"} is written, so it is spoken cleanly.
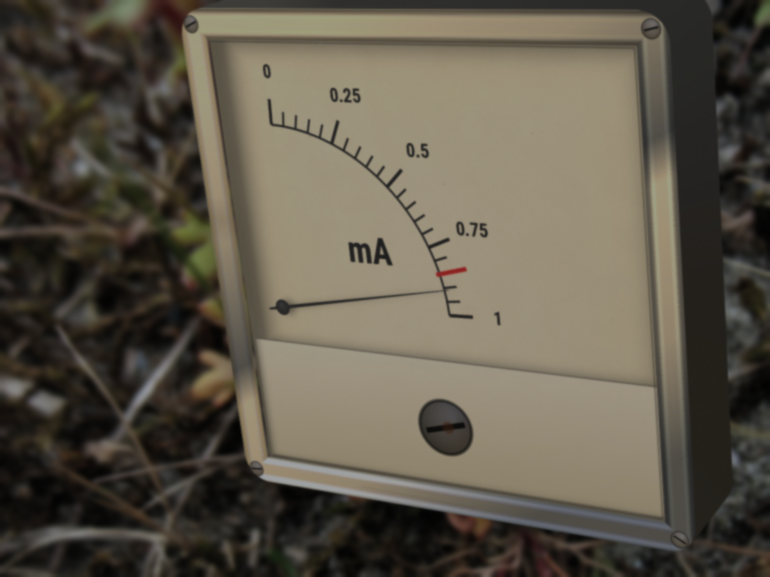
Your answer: {"value": 0.9, "unit": "mA"}
